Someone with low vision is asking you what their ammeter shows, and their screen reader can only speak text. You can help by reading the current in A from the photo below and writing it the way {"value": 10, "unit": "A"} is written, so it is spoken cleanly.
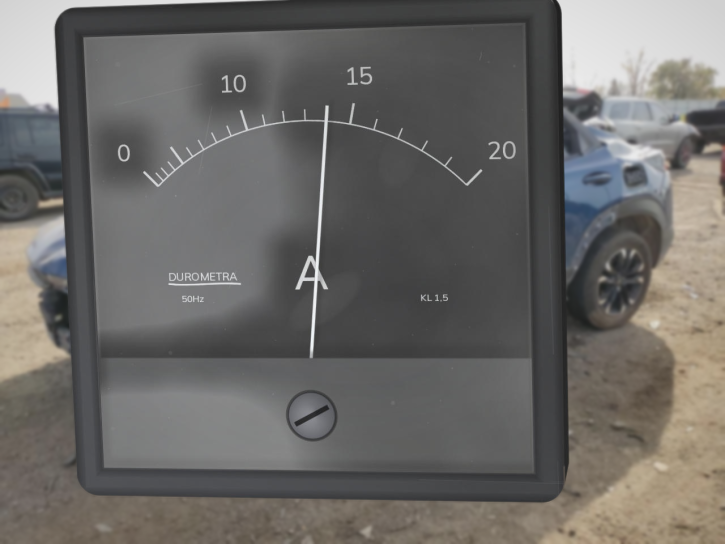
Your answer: {"value": 14, "unit": "A"}
